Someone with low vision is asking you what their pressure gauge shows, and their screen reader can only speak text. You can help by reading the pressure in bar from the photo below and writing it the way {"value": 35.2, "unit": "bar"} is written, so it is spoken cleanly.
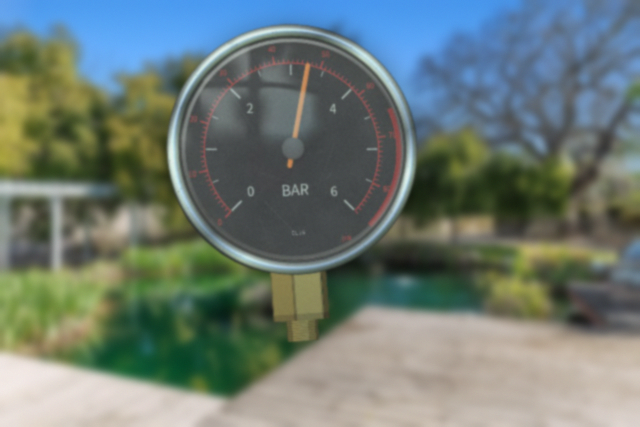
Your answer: {"value": 3.25, "unit": "bar"}
